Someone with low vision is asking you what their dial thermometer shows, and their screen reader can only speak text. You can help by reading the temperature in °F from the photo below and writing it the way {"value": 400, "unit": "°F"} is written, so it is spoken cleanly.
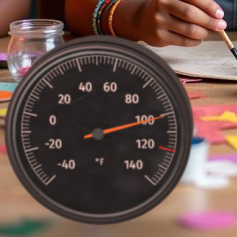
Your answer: {"value": 100, "unit": "°F"}
